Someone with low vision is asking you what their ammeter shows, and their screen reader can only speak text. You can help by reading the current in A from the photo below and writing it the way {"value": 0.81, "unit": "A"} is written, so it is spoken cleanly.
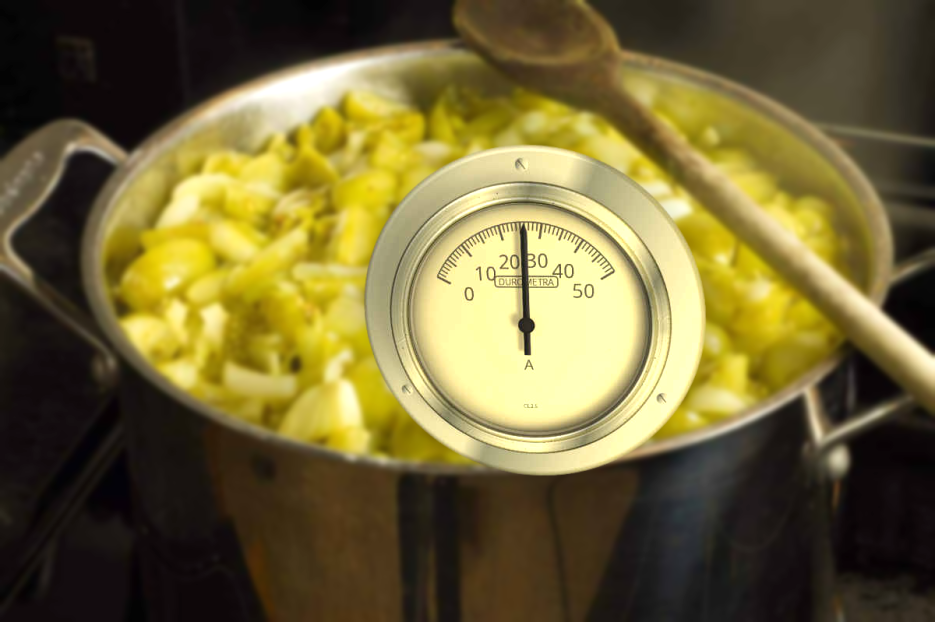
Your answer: {"value": 26, "unit": "A"}
